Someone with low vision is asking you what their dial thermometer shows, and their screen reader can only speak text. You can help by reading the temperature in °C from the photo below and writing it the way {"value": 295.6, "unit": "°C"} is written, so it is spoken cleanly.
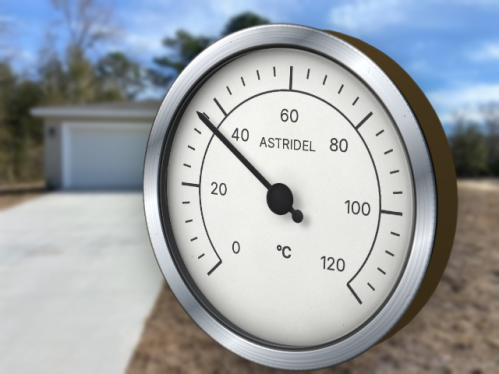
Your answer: {"value": 36, "unit": "°C"}
